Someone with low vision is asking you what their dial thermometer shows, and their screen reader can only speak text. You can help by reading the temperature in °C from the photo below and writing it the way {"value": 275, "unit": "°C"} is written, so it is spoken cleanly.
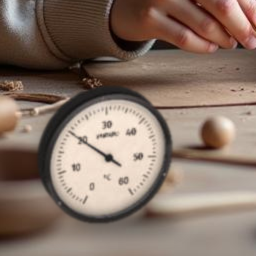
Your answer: {"value": 20, "unit": "°C"}
